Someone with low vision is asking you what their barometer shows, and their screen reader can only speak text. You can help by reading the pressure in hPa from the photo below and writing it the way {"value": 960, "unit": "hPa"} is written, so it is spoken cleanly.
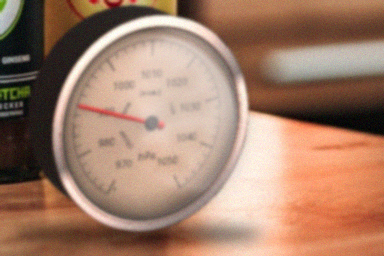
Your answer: {"value": 990, "unit": "hPa"}
